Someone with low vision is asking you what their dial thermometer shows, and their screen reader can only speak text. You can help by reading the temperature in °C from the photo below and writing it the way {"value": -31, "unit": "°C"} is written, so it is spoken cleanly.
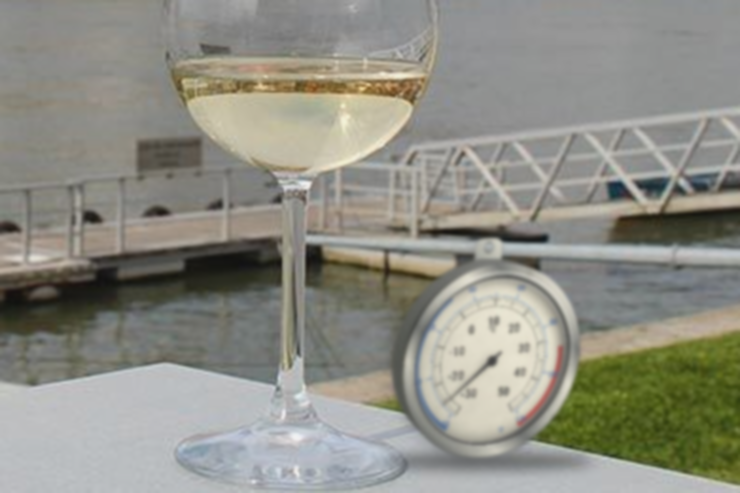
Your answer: {"value": -25, "unit": "°C"}
